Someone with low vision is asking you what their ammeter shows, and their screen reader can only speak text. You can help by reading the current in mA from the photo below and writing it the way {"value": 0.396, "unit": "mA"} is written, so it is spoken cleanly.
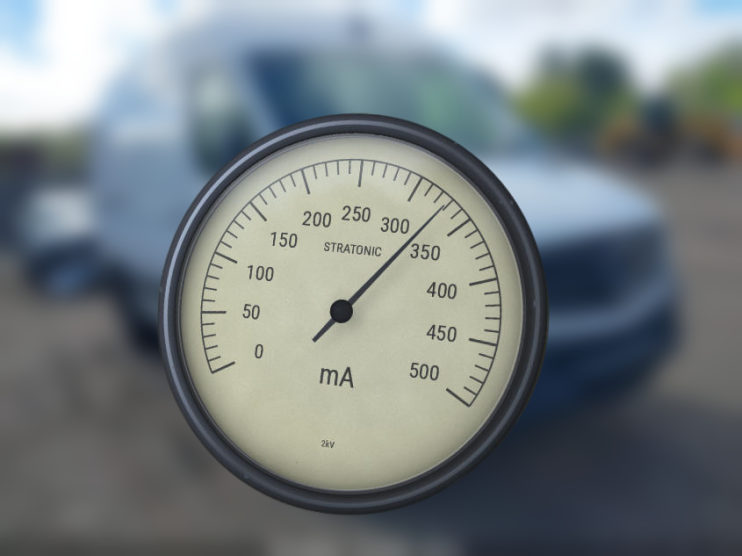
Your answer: {"value": 330, "unit": "mA"}
